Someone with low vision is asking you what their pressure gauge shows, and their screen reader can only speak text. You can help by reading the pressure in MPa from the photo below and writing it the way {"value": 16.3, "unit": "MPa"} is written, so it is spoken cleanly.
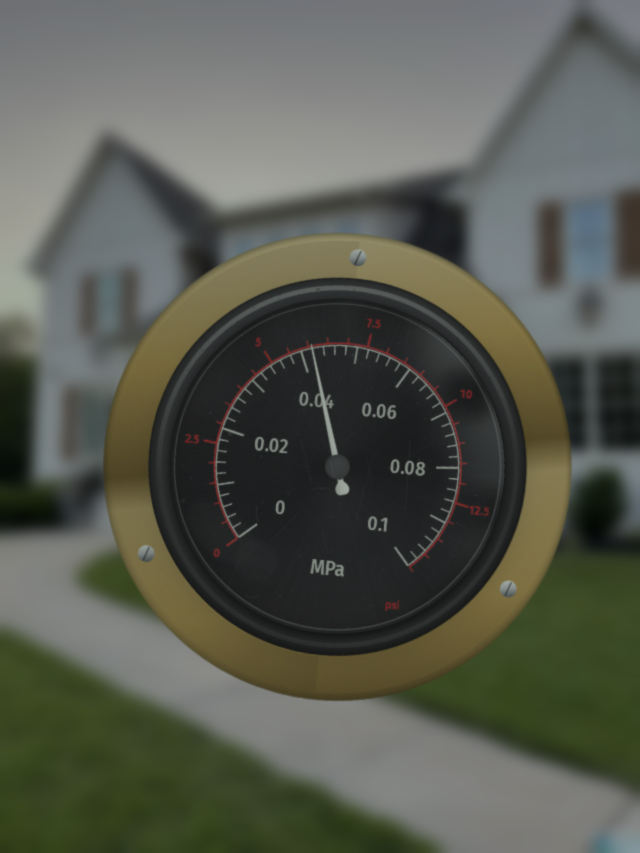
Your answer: {"value": 0.042, "unit": "MPa"}
